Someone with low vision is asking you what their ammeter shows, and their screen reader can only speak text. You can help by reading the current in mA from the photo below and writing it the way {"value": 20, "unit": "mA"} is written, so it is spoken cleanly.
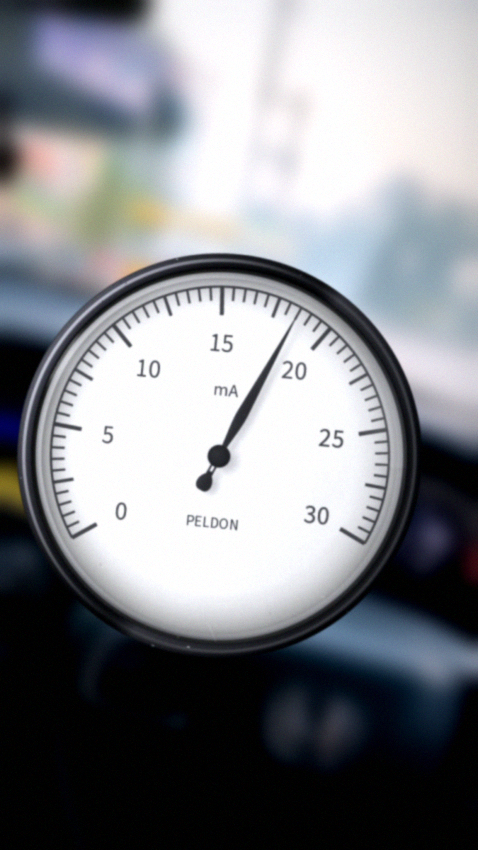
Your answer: {"value": 18.5, "unit": "mA"}
